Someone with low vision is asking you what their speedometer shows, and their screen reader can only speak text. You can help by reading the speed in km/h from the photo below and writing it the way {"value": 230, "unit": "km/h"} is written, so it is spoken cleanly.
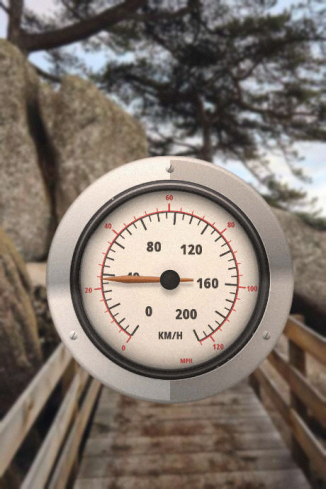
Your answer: {"value": 37.5, "unit": "km/h"}
